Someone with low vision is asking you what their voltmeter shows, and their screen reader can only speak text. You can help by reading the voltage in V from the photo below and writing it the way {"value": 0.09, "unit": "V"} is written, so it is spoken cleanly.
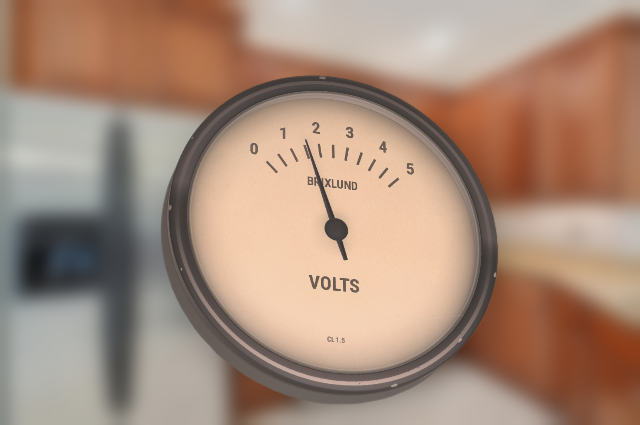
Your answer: {"value": 1.5, "unit": "V"}
